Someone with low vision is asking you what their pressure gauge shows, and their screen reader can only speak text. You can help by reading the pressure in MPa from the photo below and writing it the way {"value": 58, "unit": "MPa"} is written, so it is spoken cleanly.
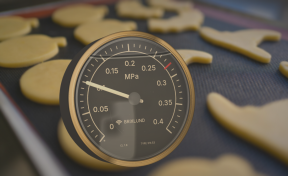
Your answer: {"value": 0.1, "unit": "MPa"}
